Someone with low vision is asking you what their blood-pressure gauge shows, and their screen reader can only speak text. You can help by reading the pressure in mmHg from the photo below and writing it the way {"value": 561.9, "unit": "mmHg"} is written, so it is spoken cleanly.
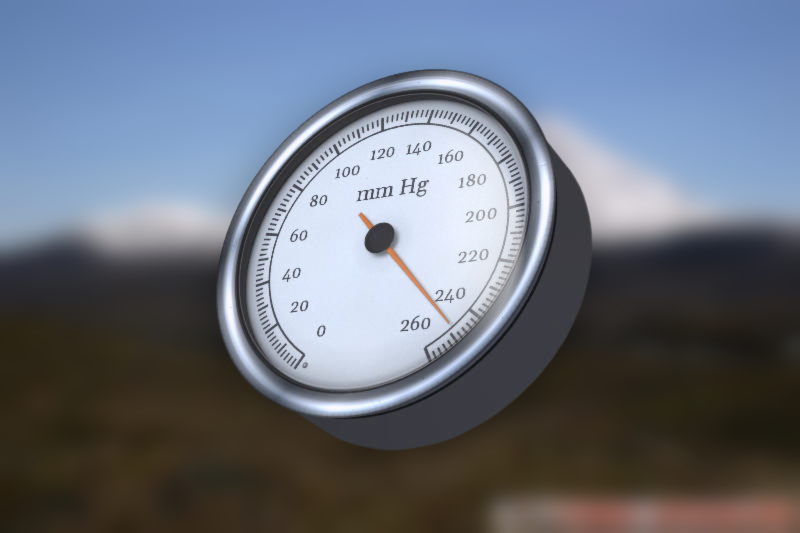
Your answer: {"value": 248, "unit": "mmHg"}
